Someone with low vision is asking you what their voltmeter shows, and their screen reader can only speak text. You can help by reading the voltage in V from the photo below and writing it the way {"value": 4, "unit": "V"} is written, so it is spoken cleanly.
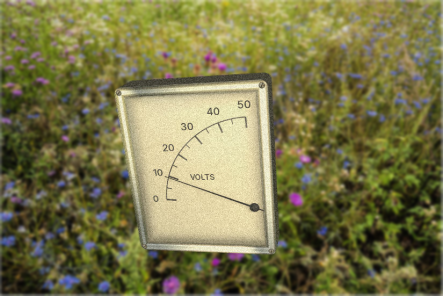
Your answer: {"value": 10, "unit": "V"}
